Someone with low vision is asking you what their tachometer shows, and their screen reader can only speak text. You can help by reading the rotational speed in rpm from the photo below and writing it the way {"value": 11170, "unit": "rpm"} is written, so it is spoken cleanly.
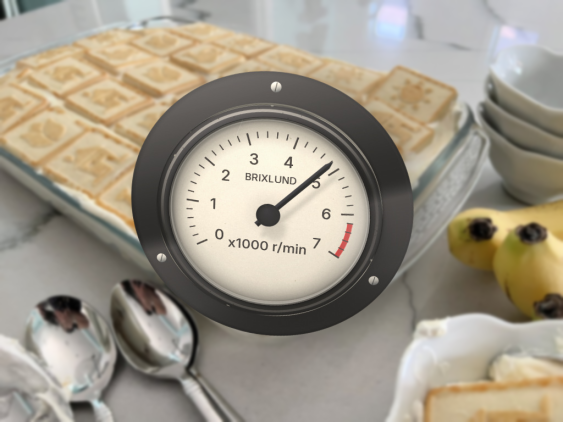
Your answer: {"value": 4800, "unit": "rpm"}
